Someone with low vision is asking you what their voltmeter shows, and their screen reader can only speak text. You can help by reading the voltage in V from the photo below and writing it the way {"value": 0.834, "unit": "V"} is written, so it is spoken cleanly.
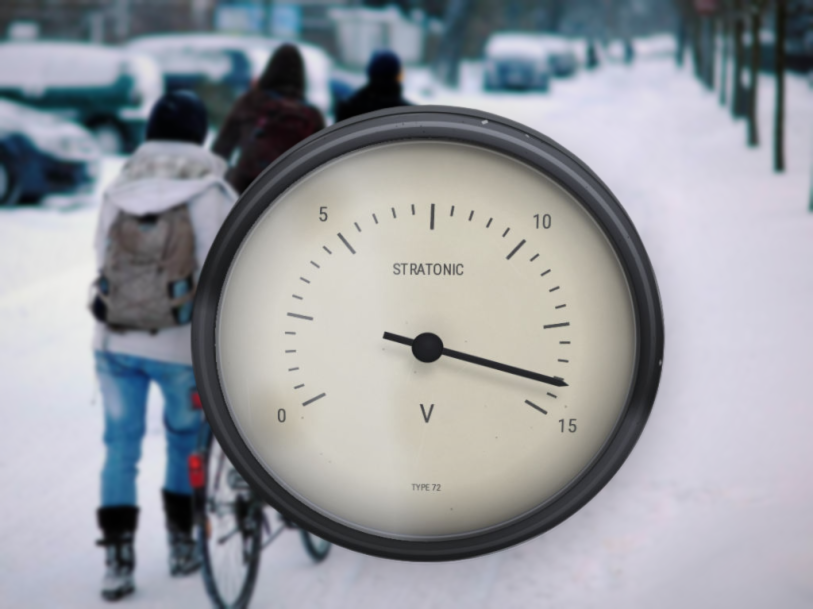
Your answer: {"value": 14, "unit": "V"}
